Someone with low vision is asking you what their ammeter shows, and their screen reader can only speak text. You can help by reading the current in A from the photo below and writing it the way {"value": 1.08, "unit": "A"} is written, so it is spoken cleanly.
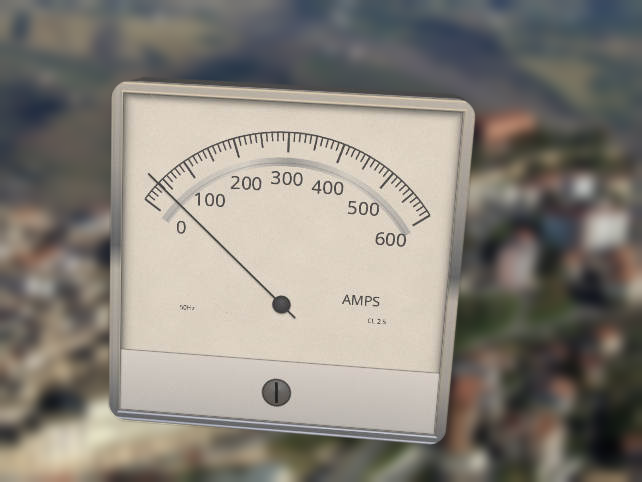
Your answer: {"value": 40, "unit": "A"}
